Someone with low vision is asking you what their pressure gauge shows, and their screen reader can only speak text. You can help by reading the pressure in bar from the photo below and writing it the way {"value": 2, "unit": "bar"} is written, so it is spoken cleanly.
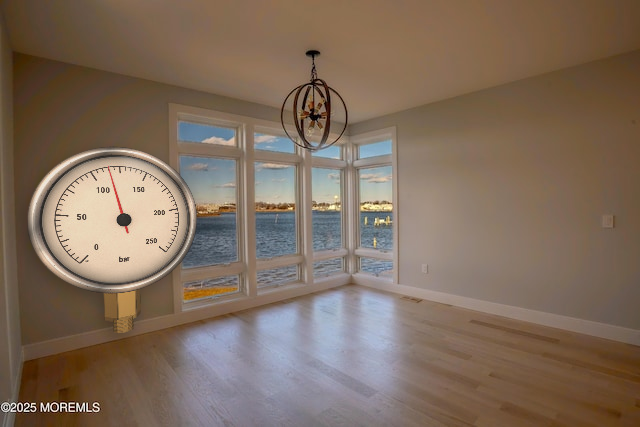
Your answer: {"value": 115, "unit": "bar"}
